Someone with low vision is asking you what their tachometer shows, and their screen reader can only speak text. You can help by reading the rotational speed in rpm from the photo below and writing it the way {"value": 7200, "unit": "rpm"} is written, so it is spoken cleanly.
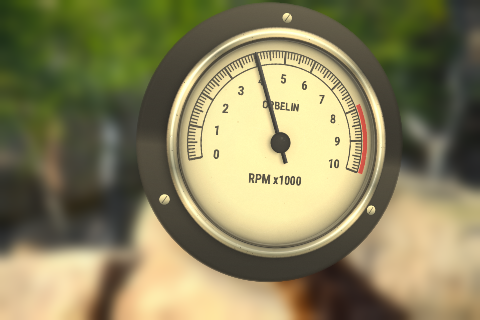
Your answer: {"value": 4000, "unit": "rpm"}
